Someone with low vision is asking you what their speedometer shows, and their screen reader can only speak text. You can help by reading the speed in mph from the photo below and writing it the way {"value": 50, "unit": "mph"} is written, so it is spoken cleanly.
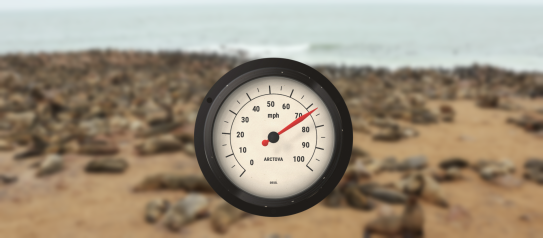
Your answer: {"value": 72.5, "unit": "mph"}
